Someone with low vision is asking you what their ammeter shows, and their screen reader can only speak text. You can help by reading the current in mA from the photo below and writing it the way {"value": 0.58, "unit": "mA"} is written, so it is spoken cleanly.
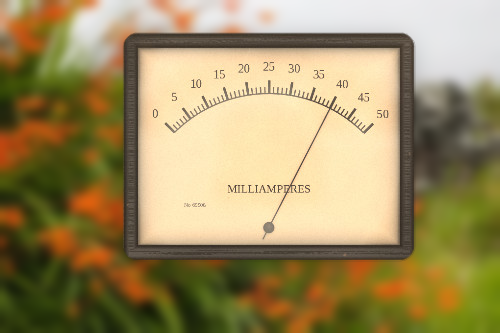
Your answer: {"value": 40, "unit": "mA"}
